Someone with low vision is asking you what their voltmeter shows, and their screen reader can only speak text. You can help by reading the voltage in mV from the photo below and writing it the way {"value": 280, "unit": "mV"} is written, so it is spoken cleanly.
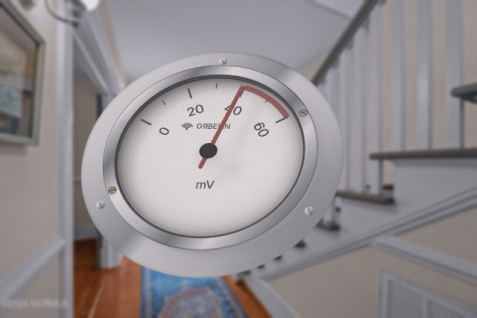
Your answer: {"value": 40, "unit": "mV"}
